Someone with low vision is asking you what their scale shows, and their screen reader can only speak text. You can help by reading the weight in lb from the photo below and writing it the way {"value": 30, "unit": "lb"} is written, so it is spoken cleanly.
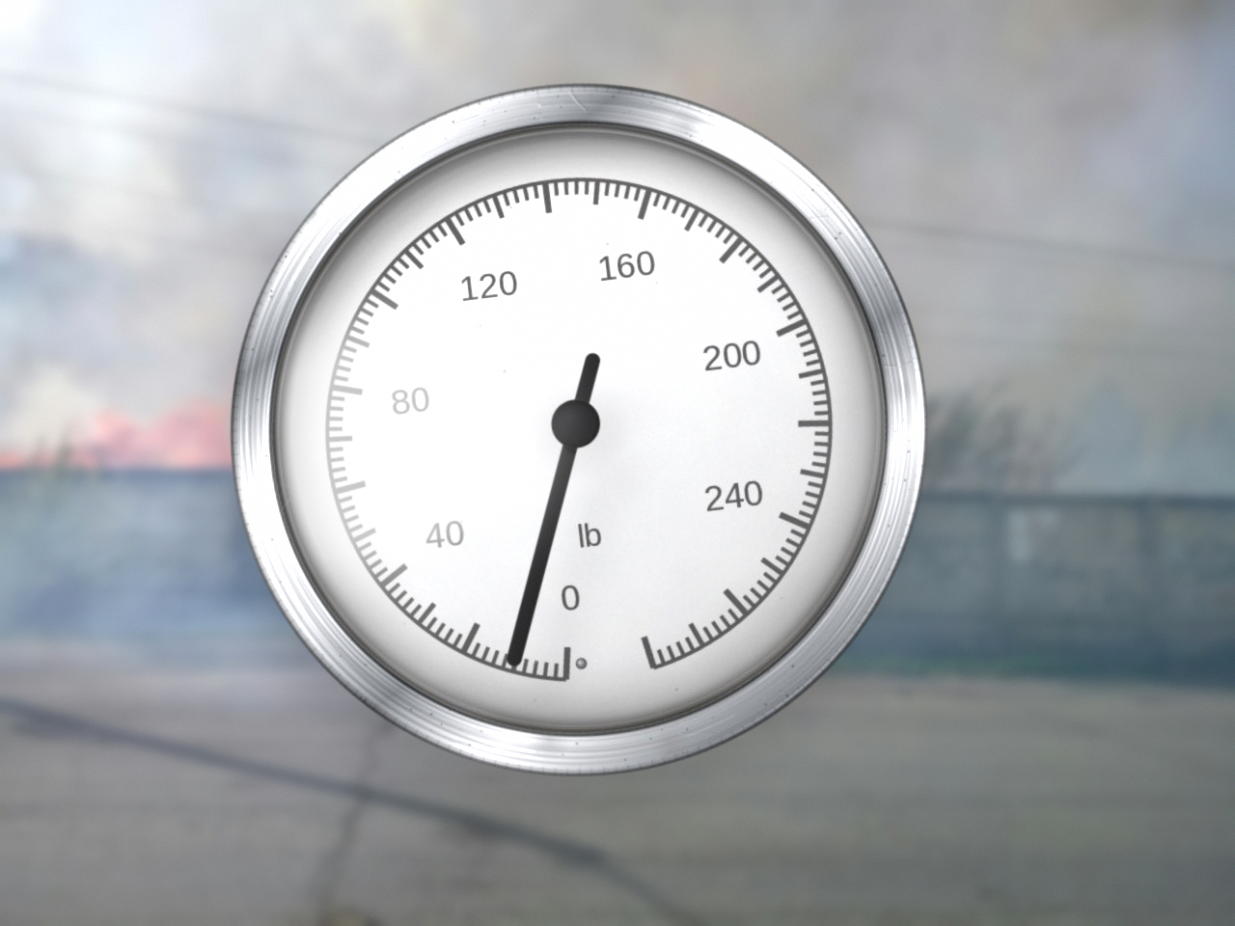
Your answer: {"value": 10, "unit": "lb"}
